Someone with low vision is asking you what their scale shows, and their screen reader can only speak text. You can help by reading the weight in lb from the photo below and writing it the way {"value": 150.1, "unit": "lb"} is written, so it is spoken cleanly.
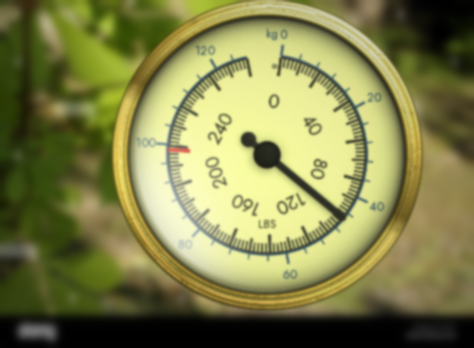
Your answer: {"value": 100, "unit": "lb"}
